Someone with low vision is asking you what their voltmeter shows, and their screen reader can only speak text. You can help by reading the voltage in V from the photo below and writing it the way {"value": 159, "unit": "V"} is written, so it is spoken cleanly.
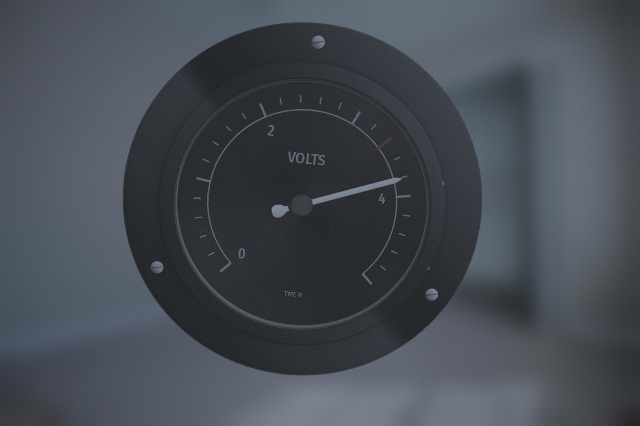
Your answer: {"value": 3.8, "unit": "V"}
